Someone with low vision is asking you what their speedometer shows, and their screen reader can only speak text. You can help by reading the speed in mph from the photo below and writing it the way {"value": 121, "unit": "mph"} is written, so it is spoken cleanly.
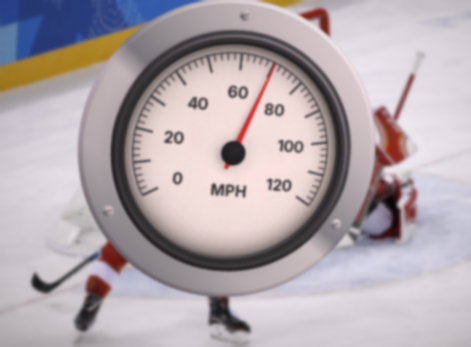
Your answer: {"value": 70, "unit": "mph"}
